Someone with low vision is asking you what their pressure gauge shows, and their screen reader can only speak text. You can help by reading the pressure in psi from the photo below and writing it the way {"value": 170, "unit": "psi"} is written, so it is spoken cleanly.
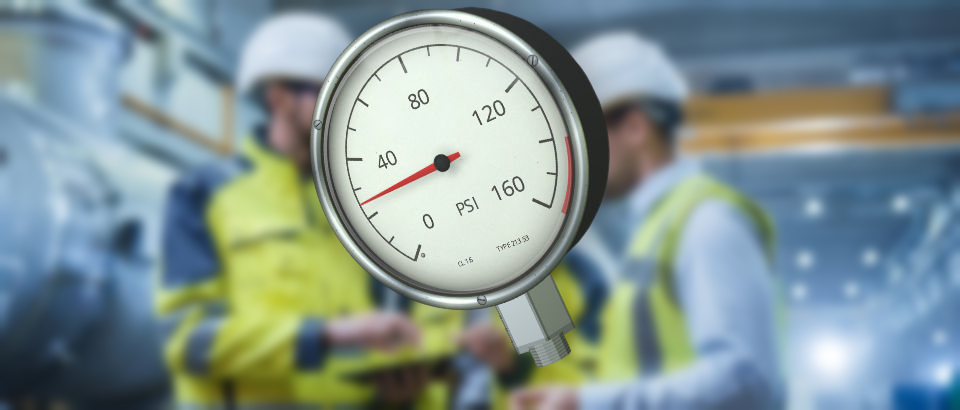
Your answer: {"value": 25, "unit": "psi"}
